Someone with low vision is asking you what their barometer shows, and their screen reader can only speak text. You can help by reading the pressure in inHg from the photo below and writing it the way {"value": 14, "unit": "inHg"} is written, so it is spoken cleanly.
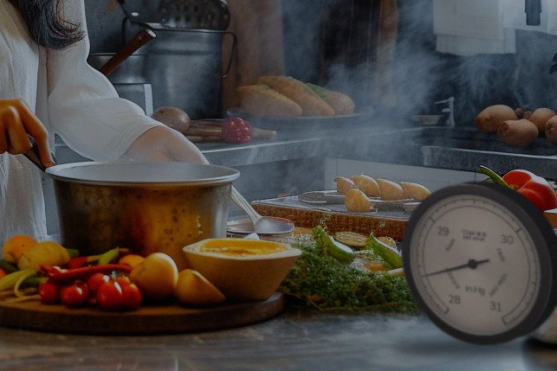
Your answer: {"value": 28.4, "unit": "inHg"}
